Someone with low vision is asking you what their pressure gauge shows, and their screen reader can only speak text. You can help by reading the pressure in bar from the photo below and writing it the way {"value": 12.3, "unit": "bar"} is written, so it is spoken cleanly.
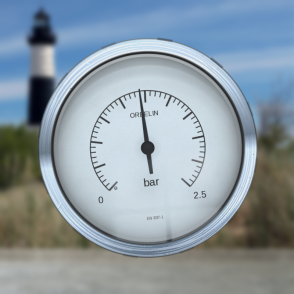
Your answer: {"value": 1.2, "unit": "bar"}
